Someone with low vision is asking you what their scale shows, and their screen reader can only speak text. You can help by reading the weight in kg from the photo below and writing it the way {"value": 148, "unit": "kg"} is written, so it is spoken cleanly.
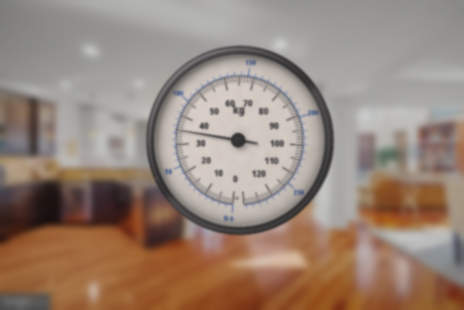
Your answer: {"value": 35, "unit": "kg"}
